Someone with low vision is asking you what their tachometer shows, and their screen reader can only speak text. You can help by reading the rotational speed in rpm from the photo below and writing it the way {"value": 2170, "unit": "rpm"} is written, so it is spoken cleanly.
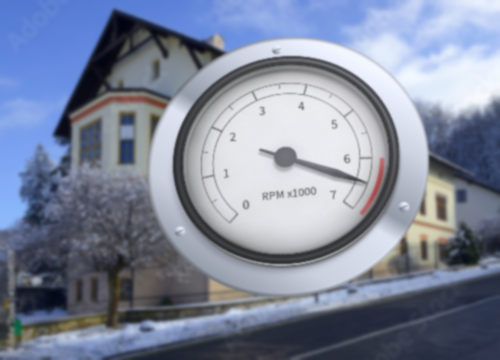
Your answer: {"value": 6500, "unit": "rpm"}
